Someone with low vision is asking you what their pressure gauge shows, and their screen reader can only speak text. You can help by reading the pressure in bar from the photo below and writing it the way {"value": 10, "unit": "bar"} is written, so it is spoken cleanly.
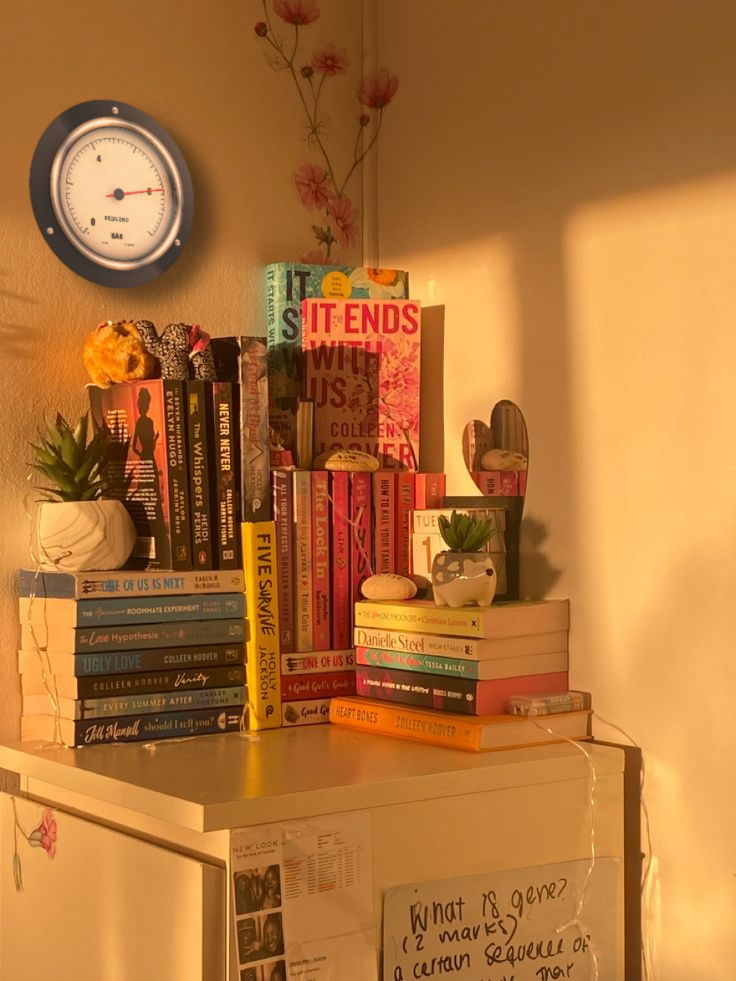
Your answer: {"value": 8, "unit": "bar"}
